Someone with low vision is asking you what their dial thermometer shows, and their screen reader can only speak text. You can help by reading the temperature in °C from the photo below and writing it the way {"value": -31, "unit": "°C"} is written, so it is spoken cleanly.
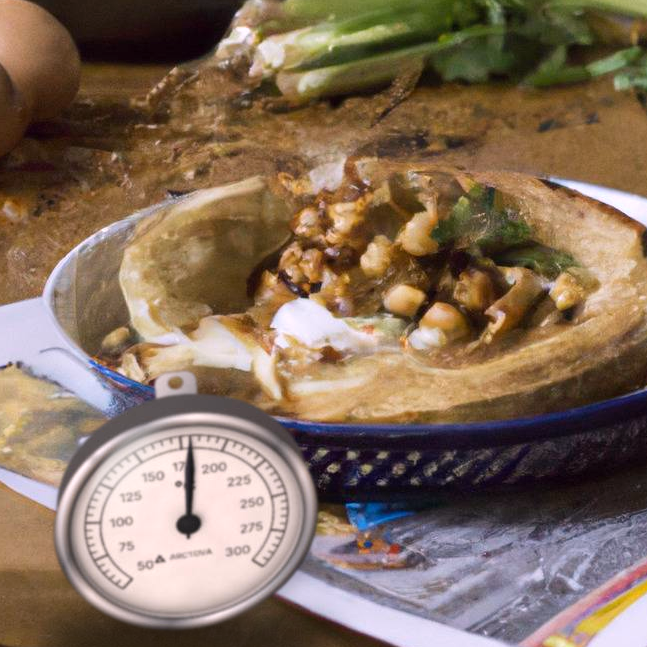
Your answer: {"value": 180, "unit": "°C"}
